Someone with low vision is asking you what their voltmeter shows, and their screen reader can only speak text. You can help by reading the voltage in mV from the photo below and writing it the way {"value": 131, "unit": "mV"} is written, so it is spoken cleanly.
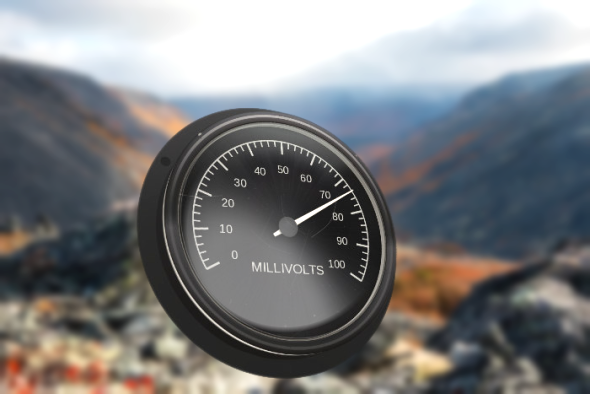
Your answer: {"value": 74, "unit": "mV"}
